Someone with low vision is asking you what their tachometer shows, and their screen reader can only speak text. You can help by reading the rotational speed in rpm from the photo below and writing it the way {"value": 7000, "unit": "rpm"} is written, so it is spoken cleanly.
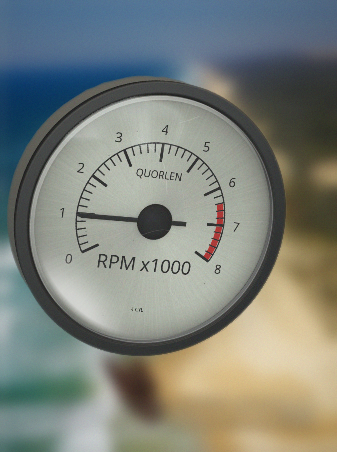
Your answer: {"value": 1000, "unit": "rpm"}
